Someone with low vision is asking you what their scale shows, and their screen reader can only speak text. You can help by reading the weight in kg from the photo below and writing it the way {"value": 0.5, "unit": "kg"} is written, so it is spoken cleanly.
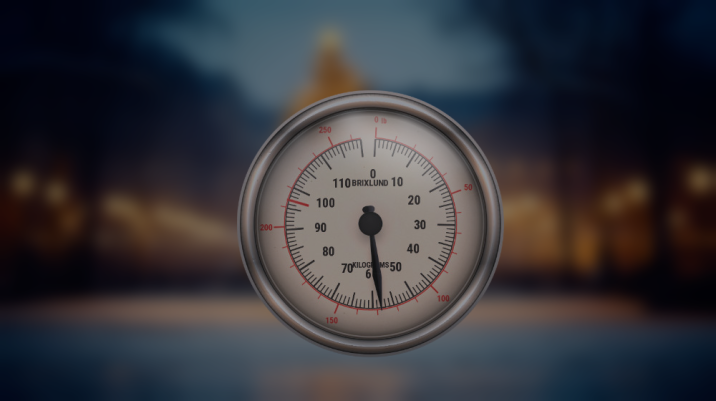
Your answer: {"value": 58, "unit": "kg"}
